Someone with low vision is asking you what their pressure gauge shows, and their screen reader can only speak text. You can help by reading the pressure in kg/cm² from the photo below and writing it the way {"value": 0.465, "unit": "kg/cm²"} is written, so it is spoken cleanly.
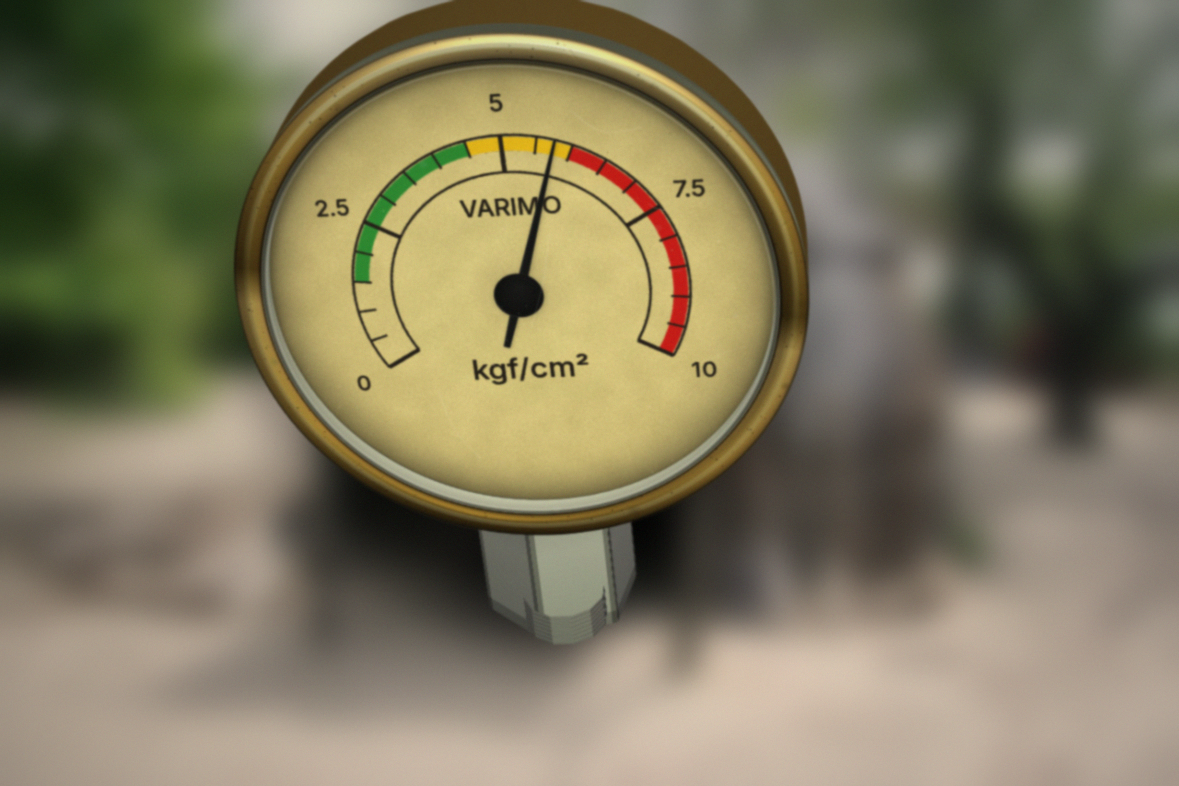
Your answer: {"value": 5.75, "unit": "kg/cm²"}
